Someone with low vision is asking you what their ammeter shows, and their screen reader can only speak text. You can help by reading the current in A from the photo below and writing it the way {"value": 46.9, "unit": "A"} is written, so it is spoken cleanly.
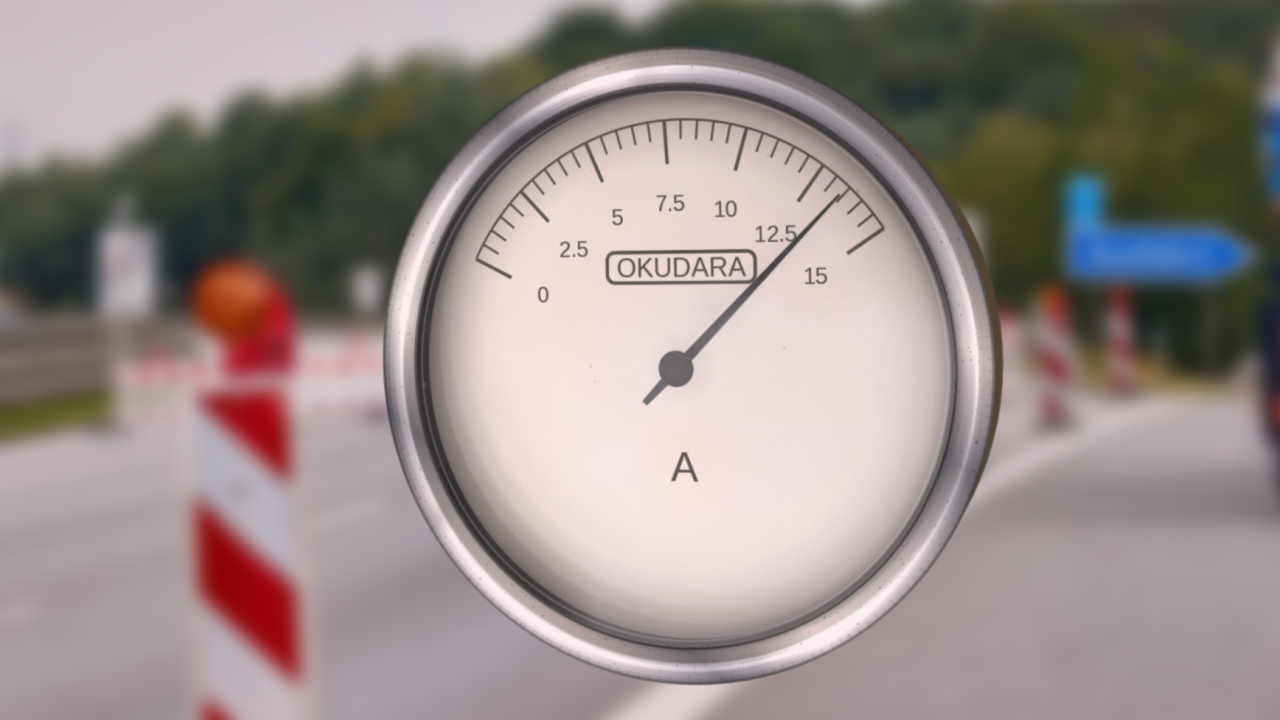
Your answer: {"value": 13.5, "unit": "A"}
